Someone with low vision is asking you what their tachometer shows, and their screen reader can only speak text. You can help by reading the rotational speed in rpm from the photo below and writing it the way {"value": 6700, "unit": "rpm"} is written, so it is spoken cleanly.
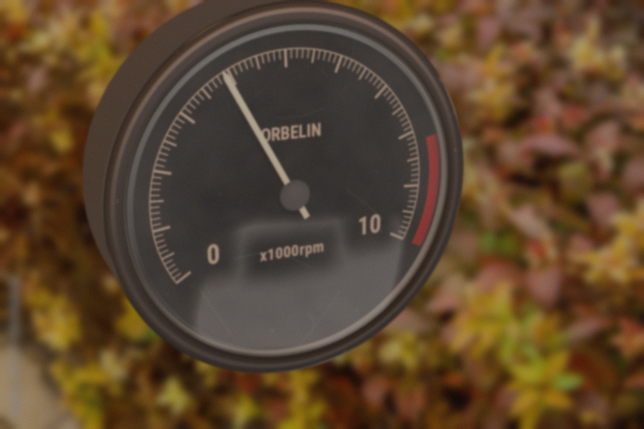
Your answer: {"value": 3900, "unit": "rpm"}
